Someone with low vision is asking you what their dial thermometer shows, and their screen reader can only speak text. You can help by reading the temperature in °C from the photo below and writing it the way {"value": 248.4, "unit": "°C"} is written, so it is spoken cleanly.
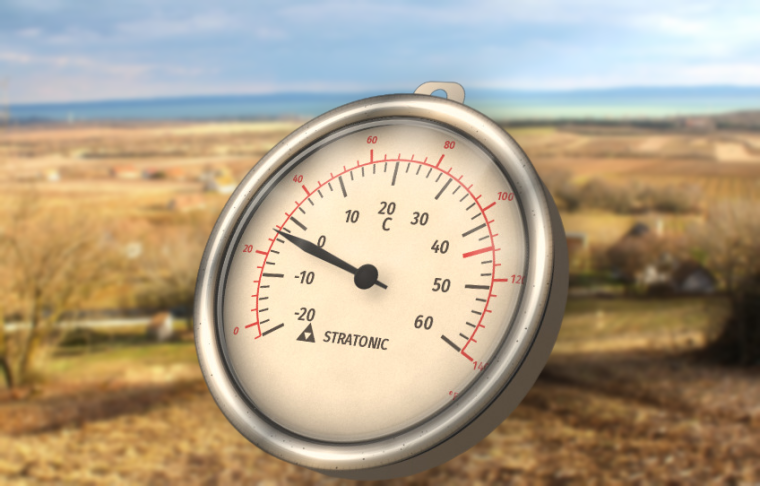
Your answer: {"value": -3, "unit": "°C"}
